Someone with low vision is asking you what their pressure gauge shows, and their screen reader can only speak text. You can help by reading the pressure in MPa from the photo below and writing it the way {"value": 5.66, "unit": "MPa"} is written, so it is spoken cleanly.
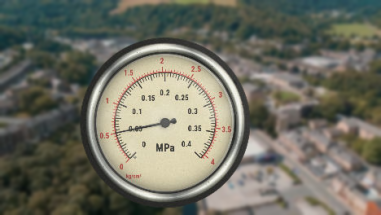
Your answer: {"value": 0.05, "unit": "MPa"}
